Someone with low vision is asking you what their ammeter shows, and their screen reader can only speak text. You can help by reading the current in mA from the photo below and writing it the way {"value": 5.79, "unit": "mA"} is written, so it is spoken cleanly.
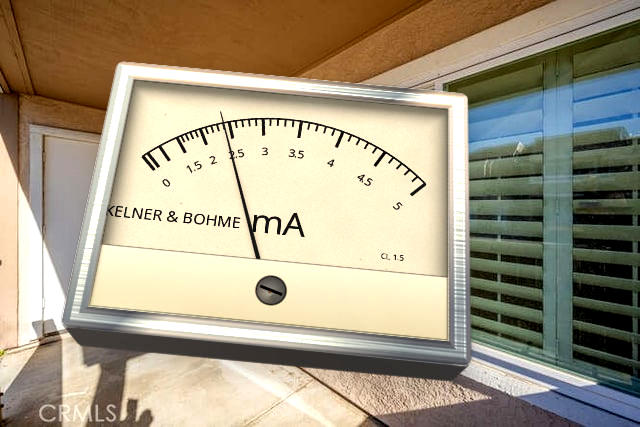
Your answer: {"value": 2.4, "unit": "mA"}
